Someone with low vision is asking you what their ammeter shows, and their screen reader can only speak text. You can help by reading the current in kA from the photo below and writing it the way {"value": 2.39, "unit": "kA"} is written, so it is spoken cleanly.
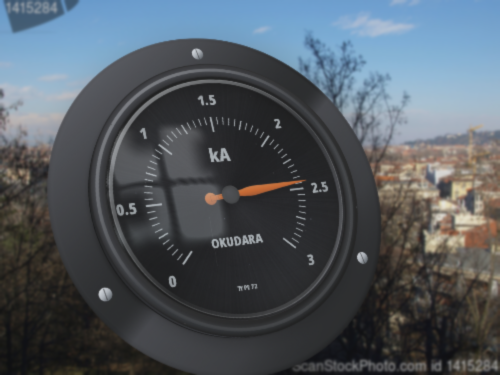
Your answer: {"value": 2.45, "unit": "kA"}
